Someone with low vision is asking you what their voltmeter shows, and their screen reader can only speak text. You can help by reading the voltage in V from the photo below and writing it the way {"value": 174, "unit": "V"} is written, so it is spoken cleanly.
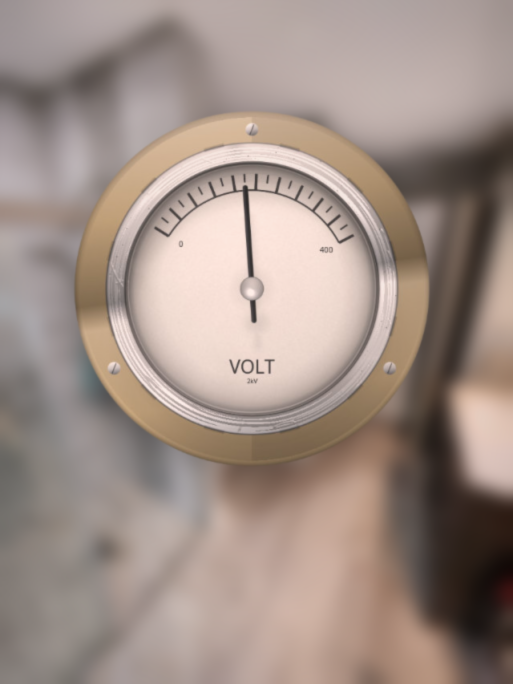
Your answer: {"value": 180, "unit": "V"}
